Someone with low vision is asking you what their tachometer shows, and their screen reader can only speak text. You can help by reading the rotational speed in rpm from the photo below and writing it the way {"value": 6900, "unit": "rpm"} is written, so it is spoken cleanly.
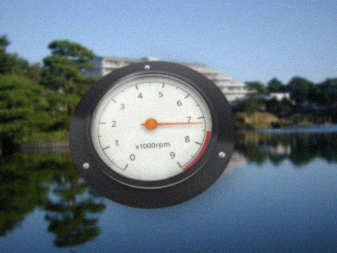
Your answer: {"value": 7250, "unit": "rpm"}
